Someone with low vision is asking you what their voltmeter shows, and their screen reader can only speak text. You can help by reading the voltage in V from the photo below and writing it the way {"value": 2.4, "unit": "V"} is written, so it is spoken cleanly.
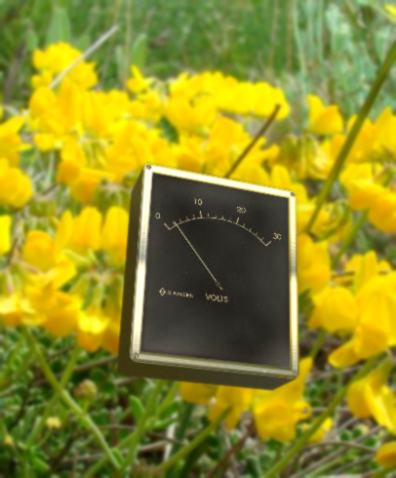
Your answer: {"value": 2, "unit": "V"}
